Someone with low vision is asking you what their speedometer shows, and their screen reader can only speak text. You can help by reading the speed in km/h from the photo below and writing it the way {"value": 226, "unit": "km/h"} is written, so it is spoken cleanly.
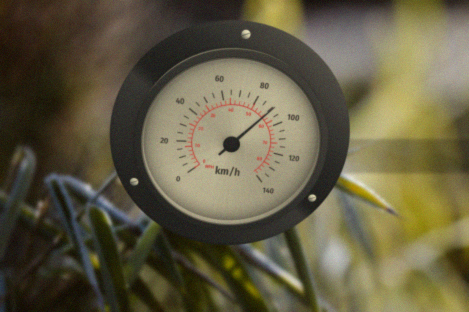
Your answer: {"value": 90, "unit": "km/h"}
